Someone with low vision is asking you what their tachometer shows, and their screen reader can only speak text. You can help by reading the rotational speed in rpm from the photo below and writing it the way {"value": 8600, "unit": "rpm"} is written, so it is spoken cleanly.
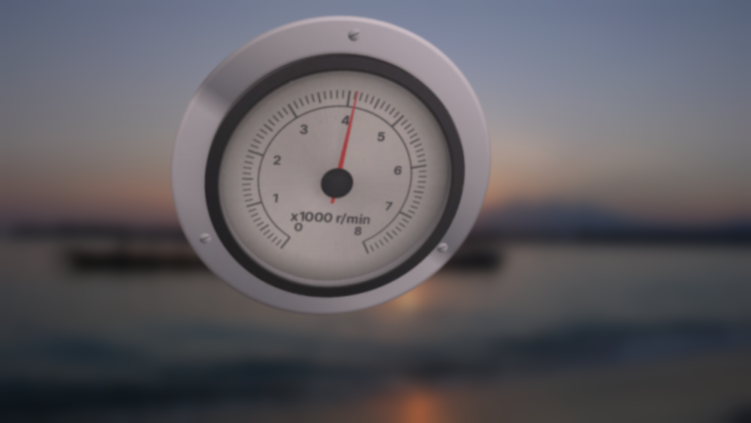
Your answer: {"value": 4100, "unit": "rpm"}
